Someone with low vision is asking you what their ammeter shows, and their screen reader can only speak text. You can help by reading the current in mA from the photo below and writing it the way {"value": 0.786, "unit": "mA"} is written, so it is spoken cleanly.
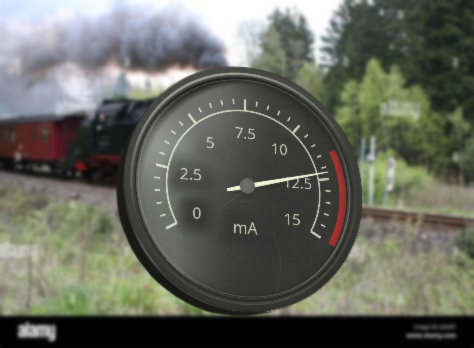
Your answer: {"value": 12.25, "unit": "mA"}
